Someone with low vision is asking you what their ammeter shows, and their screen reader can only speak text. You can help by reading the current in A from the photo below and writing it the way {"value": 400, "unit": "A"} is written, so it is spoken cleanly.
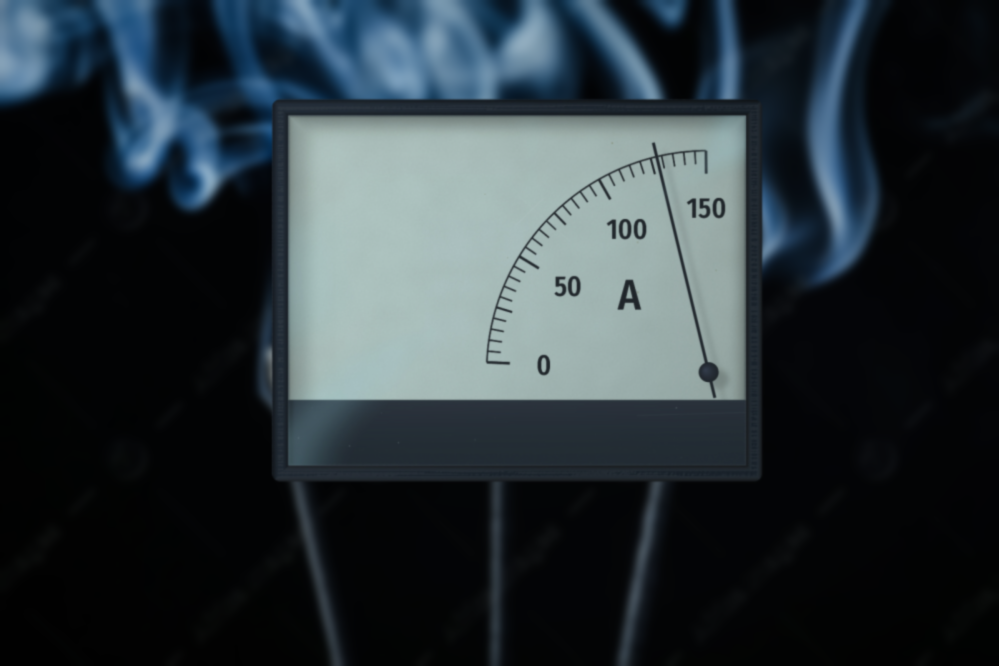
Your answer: {"value": 127.5, "unit": "A"}
